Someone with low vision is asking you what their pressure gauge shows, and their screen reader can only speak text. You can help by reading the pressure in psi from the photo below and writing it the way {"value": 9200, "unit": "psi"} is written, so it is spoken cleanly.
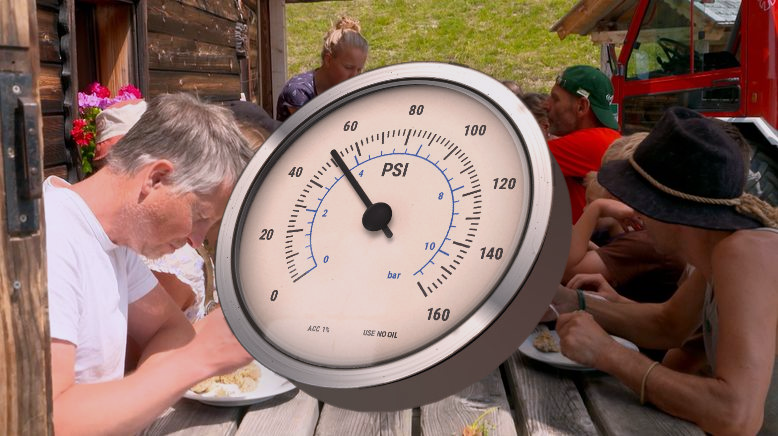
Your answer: {"value": 52, "unit": "psi"}
